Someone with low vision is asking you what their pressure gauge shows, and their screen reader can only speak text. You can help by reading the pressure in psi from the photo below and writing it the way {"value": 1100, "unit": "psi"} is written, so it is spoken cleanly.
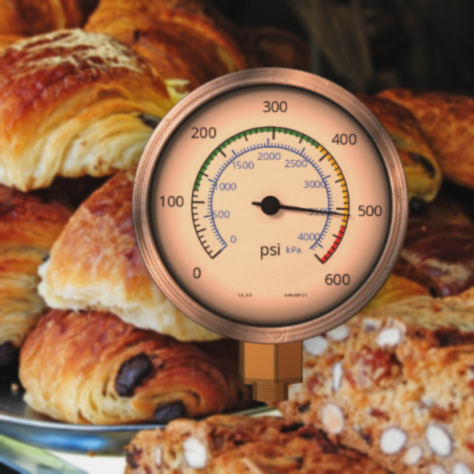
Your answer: {"value": 510, "unit": "psi"}
